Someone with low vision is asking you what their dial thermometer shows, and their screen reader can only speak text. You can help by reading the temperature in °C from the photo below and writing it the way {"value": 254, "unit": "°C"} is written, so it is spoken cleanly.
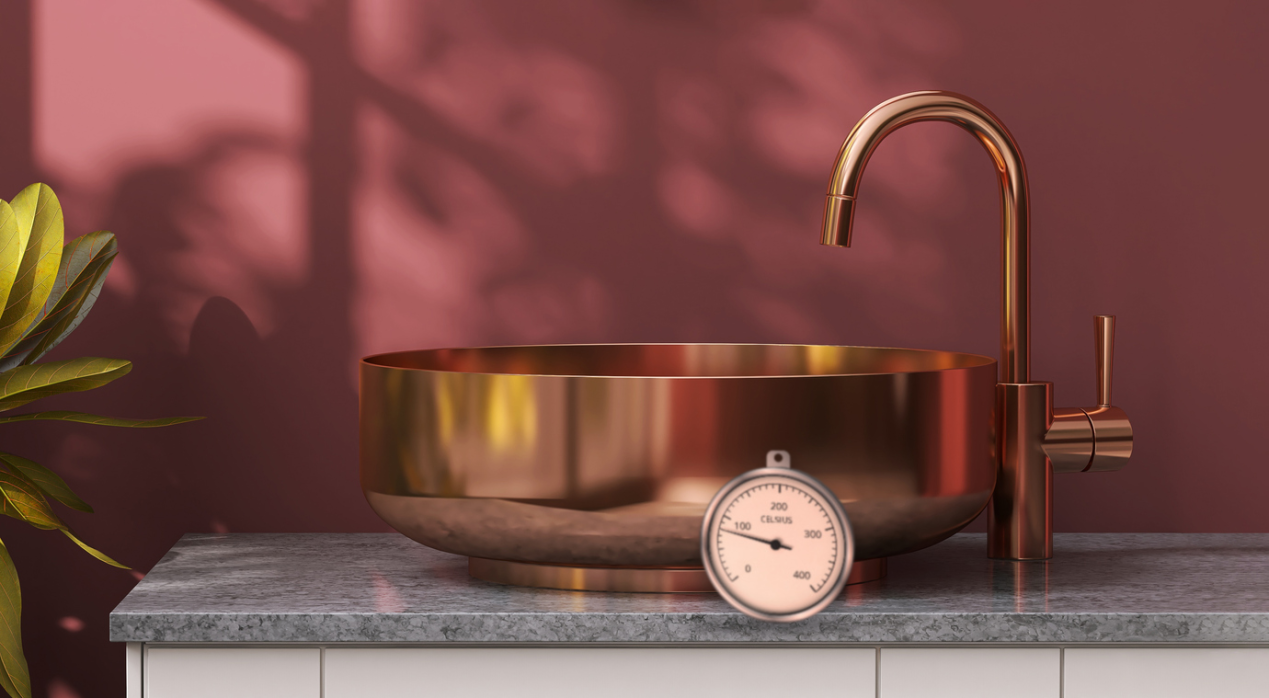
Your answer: {"value": 80, "unit": "°C"}
